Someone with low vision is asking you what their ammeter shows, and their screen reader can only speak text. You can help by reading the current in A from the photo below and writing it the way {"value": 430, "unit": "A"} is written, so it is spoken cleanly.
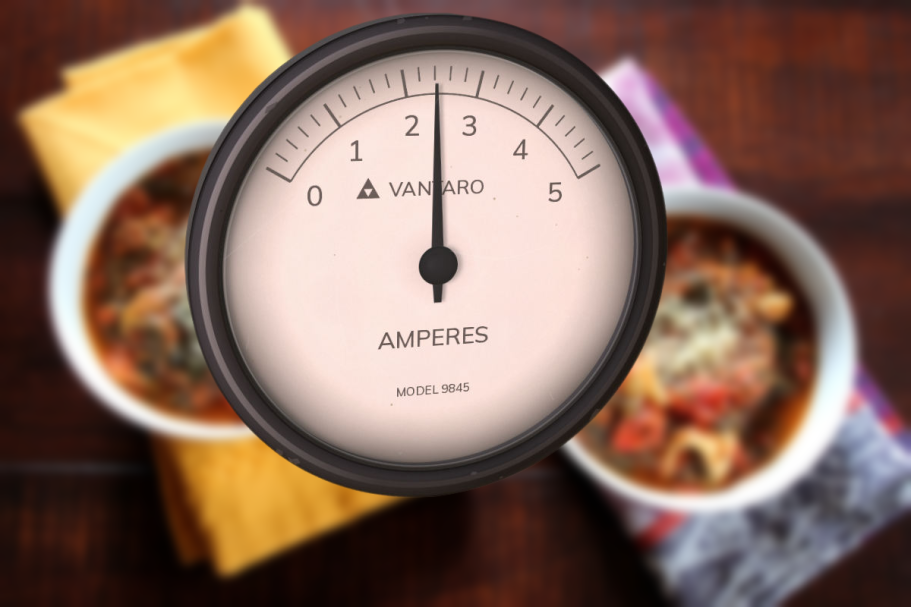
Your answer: {"value": 2.4, "unit": "A"}
